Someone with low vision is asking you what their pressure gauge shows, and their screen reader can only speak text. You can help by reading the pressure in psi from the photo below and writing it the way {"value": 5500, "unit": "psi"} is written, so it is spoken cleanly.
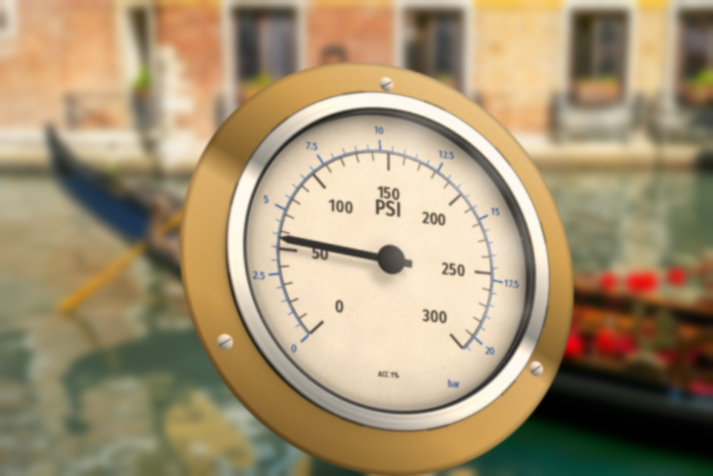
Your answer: {"value": 55, "unit": "psi"}
